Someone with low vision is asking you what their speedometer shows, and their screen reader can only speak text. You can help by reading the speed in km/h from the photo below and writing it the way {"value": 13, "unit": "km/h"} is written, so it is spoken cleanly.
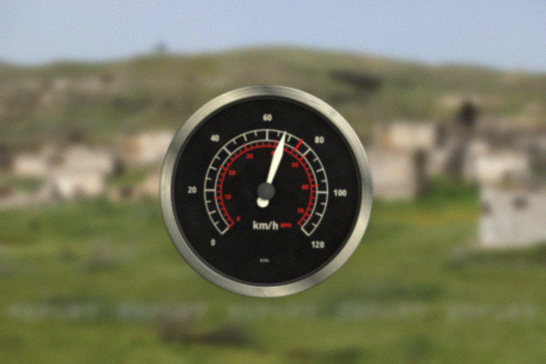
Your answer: {"value": 67.5, "unit": "km/h"}
